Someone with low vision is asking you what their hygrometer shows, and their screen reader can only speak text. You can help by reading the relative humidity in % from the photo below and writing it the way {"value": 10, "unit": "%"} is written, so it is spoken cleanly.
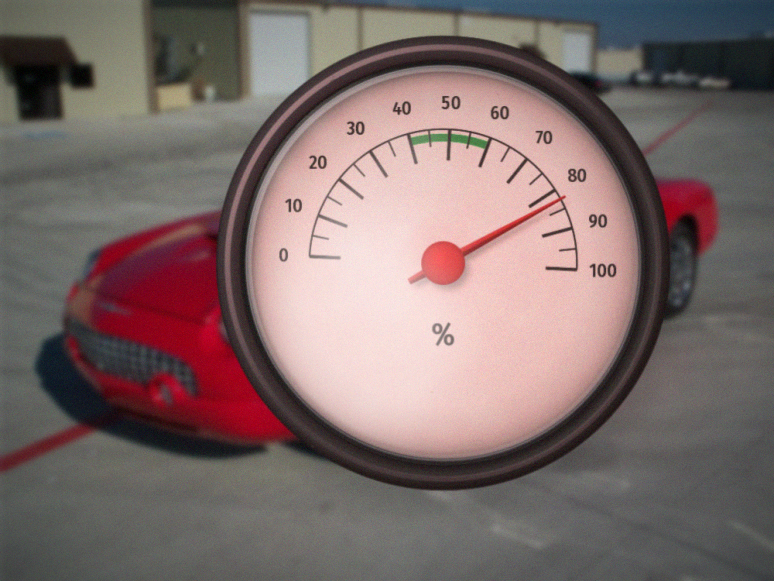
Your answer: {"value": 82.5, "unit": "%"}
